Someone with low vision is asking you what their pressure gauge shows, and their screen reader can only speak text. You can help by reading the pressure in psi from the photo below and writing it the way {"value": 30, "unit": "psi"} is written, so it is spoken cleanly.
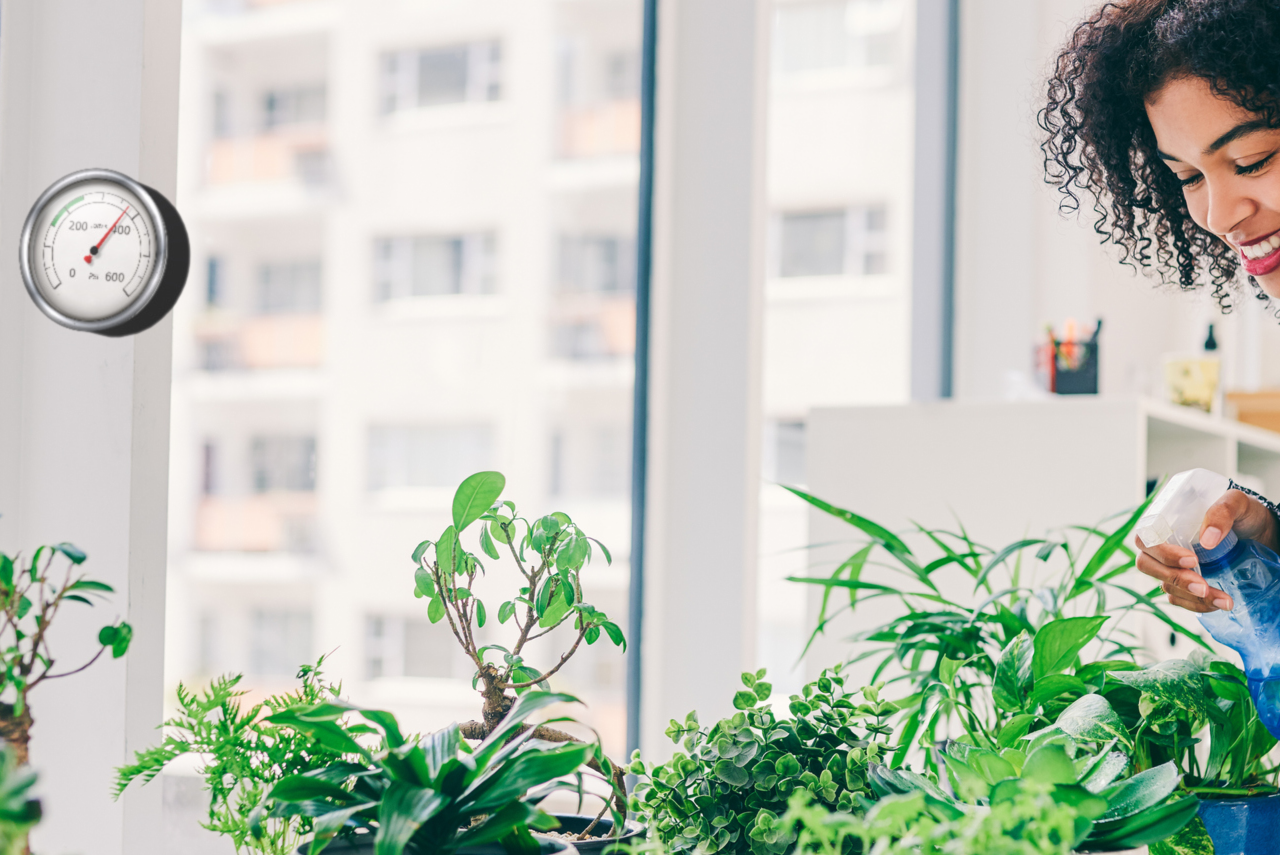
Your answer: {"value": 375, "unit": "psi"}
